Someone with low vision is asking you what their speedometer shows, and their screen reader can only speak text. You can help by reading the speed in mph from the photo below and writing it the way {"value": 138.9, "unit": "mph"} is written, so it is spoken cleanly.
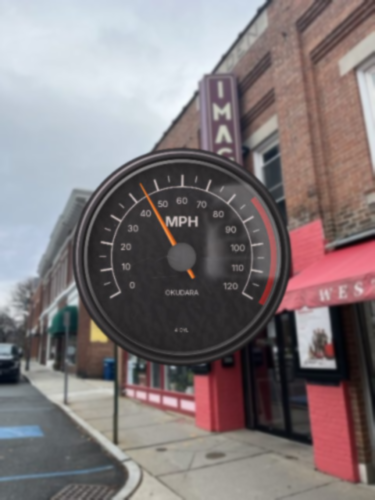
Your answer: {"value": 45, "unit": "mph"}
